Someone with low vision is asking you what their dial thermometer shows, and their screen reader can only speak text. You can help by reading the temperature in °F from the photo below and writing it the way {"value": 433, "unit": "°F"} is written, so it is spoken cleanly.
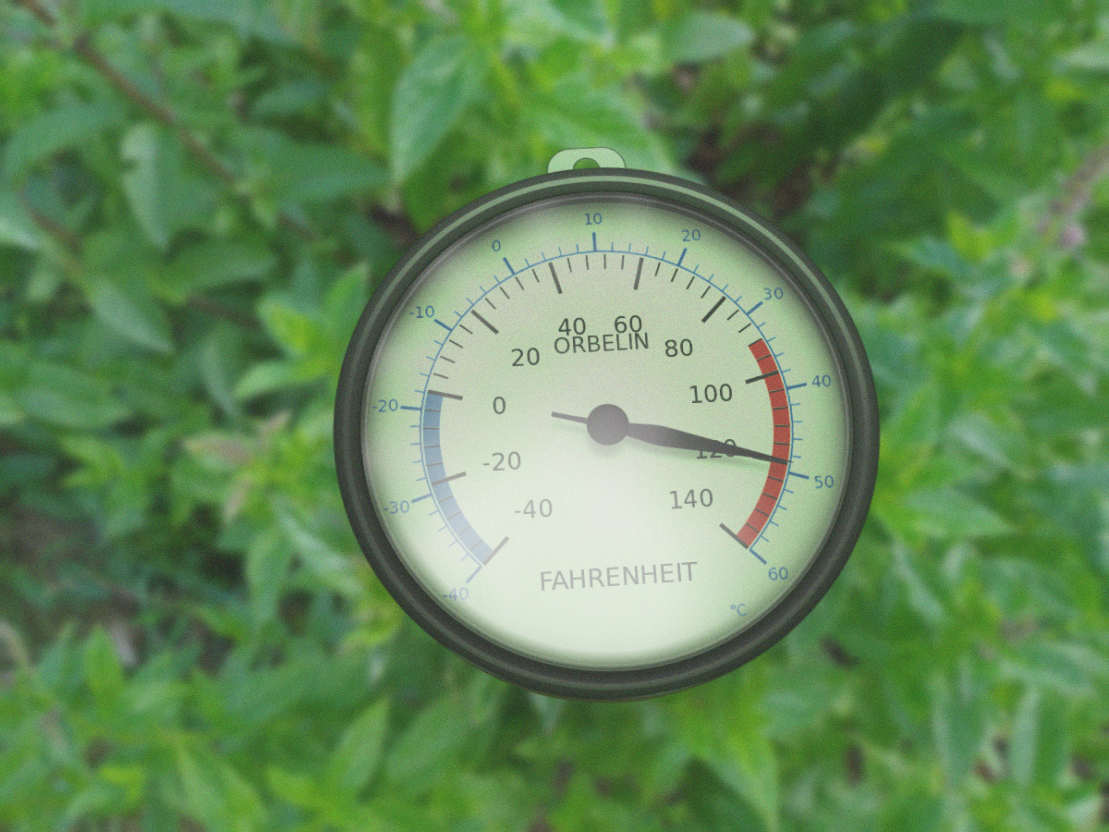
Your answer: {"value": 120, "unit": "°F"}
